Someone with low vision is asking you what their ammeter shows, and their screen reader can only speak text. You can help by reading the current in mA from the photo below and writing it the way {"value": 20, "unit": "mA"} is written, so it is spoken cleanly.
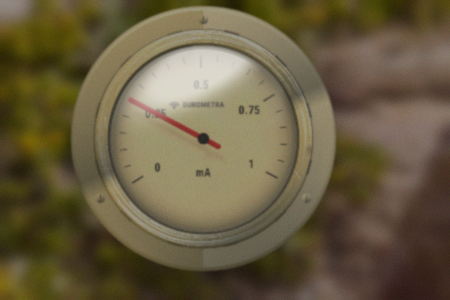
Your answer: {"value": 0.25, "unit": "mA"}
